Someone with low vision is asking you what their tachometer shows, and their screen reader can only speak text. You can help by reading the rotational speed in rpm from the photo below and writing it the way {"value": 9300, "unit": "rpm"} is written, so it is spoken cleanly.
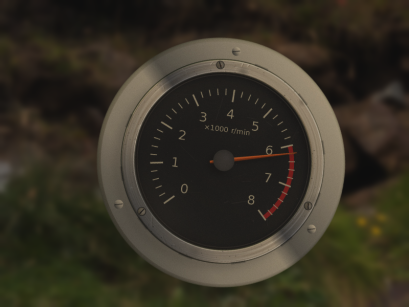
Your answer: {"value": 6200, "unit": "rpm"}
